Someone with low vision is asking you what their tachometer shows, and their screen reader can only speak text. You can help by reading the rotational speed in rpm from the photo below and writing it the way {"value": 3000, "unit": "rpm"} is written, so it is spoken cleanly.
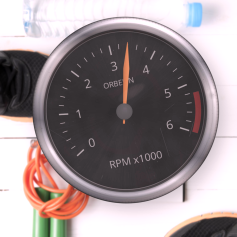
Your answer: {"value": 3400, "unit": "rpm"}
